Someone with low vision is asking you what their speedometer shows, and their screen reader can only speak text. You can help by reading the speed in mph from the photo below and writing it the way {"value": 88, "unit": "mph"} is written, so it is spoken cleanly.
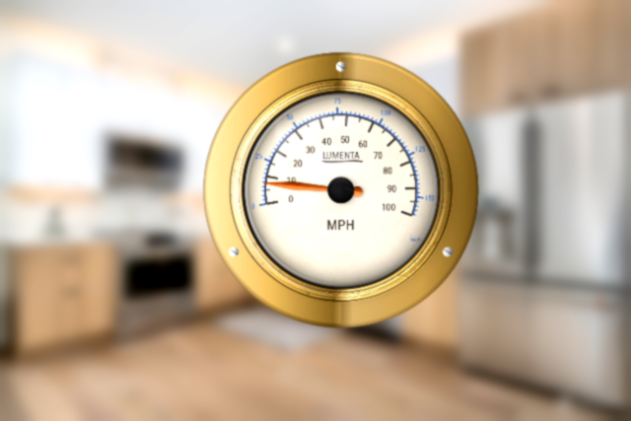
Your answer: {"value": 7.5, "unit": "mph"}
